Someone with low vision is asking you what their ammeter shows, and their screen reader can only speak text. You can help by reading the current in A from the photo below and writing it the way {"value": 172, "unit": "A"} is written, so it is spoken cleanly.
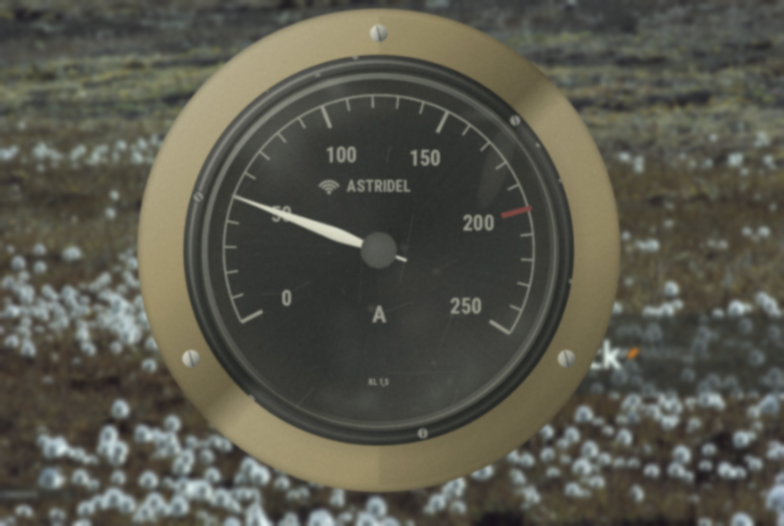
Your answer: {"value": 50, "unit": "A"}
